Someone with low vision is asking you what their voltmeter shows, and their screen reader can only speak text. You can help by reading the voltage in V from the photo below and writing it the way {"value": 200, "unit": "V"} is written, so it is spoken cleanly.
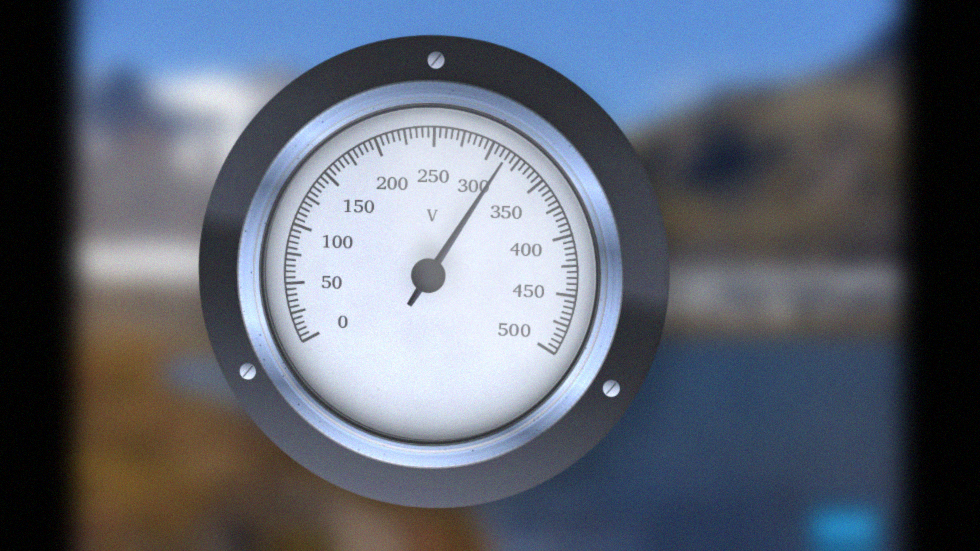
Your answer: {"value": 315, "unit": "V"}
